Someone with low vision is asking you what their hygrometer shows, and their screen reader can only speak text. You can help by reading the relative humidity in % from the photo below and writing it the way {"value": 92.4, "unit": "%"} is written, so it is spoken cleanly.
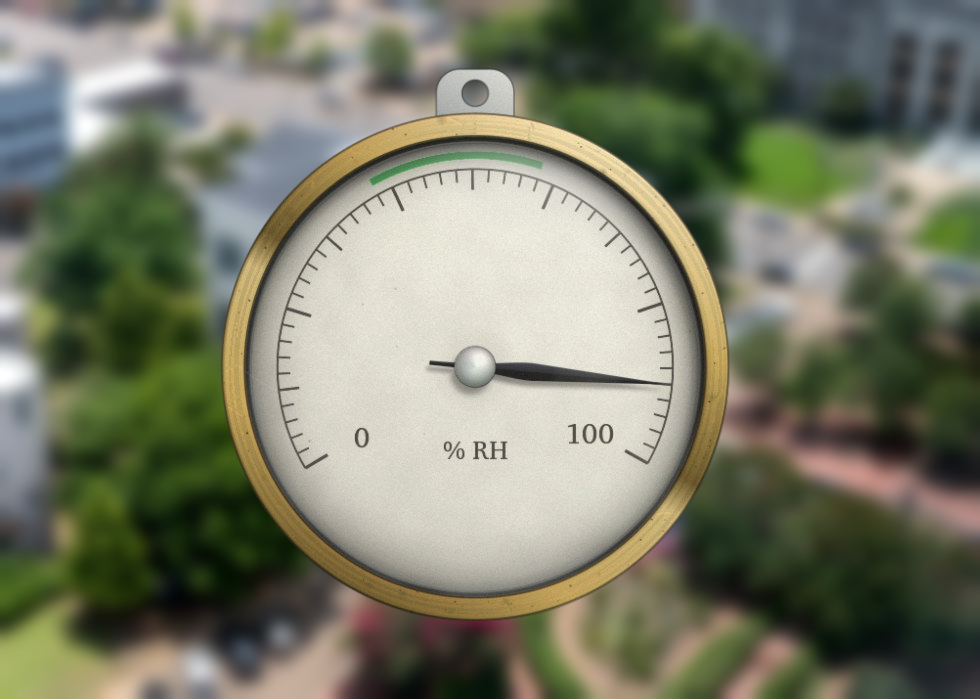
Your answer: {"value": 90, "unit": "%"}
